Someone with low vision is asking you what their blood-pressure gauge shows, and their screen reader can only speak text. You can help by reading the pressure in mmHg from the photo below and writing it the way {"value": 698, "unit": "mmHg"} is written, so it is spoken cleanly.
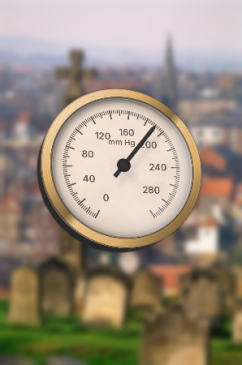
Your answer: {"value": 190, "unit": "mmHg"}
